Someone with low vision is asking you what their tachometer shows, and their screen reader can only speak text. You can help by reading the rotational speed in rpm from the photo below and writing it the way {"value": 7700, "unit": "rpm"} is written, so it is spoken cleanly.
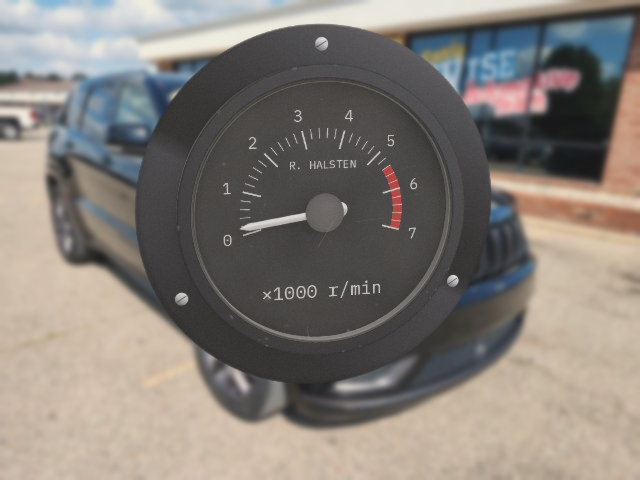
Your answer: {"value": 200, "unit": "rpm"}
